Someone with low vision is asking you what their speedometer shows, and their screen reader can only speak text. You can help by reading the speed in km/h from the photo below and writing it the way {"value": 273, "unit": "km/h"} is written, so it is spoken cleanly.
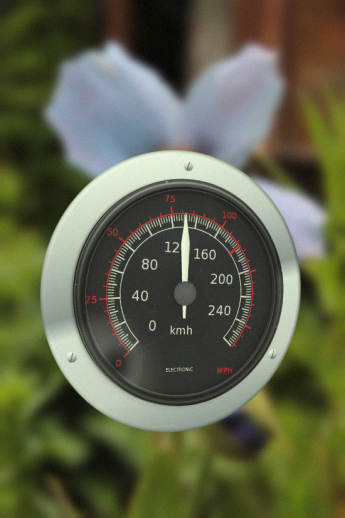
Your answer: {"value": 130, "unit": "km/h"}
